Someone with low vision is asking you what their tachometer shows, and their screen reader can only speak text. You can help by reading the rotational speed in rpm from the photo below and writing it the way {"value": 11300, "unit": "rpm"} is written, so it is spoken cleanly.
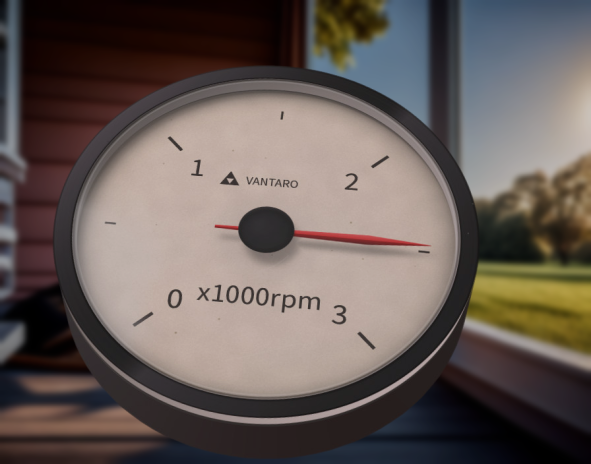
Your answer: {"value": 2500, "unit": "rpm"}
